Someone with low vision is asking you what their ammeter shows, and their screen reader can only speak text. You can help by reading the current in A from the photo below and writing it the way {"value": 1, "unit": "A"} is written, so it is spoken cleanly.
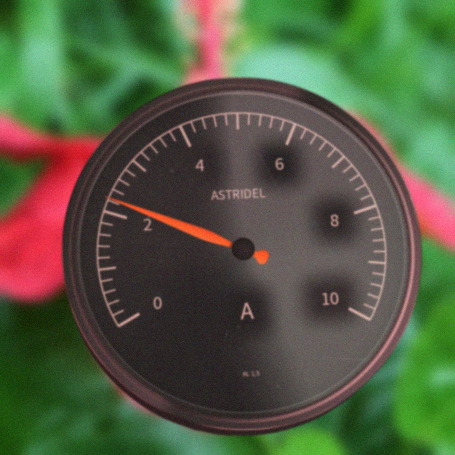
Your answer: {"value": 2.2, "unit": "A"}
